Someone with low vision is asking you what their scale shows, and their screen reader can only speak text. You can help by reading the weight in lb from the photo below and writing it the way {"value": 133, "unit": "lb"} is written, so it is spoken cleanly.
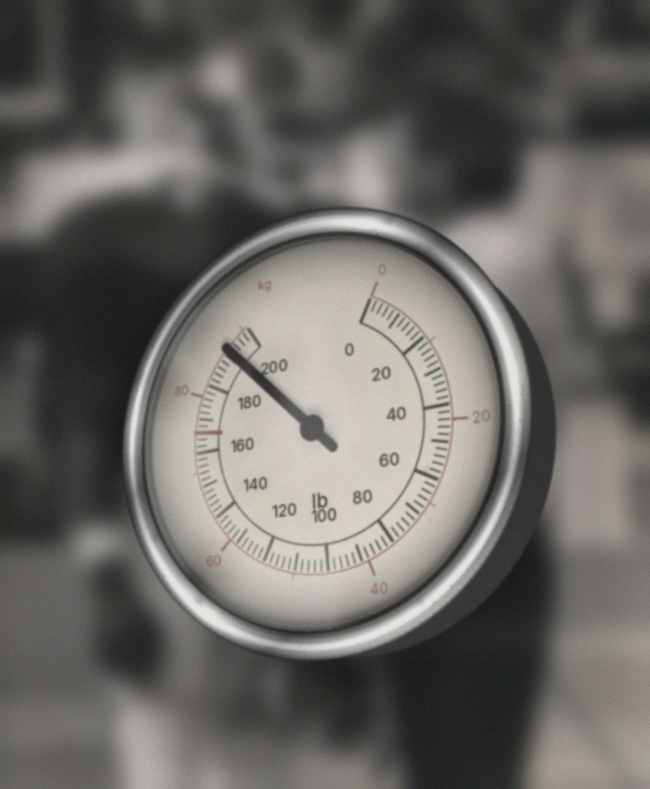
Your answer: {"value": 192, "unit": "lb"}
